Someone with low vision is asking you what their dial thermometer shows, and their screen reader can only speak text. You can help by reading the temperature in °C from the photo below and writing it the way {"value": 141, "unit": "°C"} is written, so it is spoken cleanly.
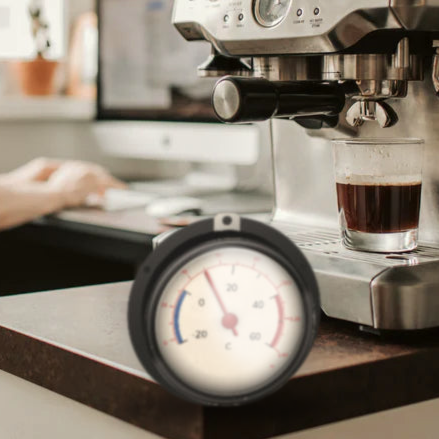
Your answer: {"value": 10, "unit": "°C"}
